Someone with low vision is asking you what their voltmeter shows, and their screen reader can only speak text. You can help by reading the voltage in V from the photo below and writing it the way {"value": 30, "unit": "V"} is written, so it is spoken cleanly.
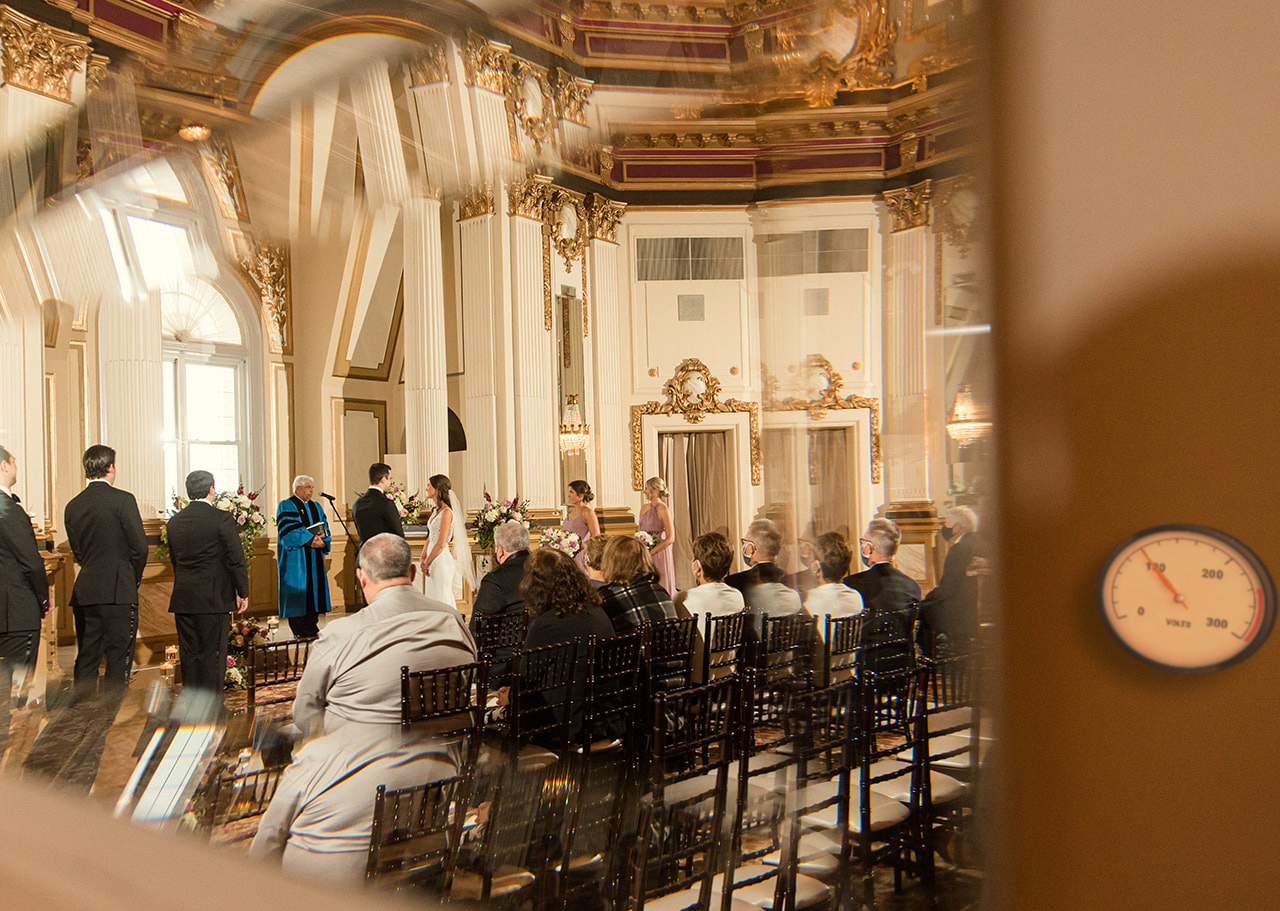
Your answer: {"value": 100, "unit": "V"}
